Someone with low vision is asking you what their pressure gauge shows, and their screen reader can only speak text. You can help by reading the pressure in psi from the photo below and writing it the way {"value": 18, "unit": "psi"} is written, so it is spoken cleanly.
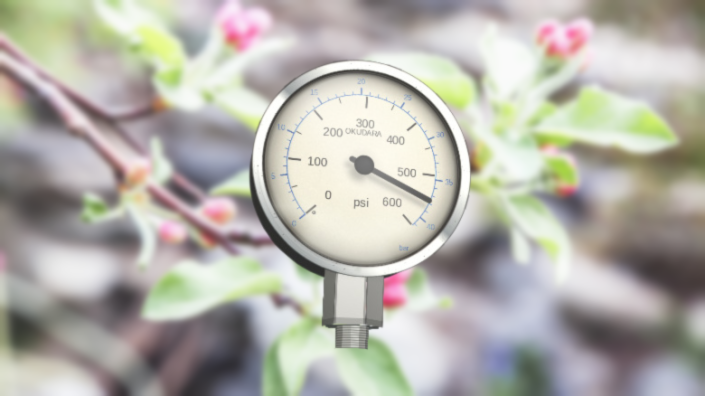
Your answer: {"value": 550, "unit": "psi"}
